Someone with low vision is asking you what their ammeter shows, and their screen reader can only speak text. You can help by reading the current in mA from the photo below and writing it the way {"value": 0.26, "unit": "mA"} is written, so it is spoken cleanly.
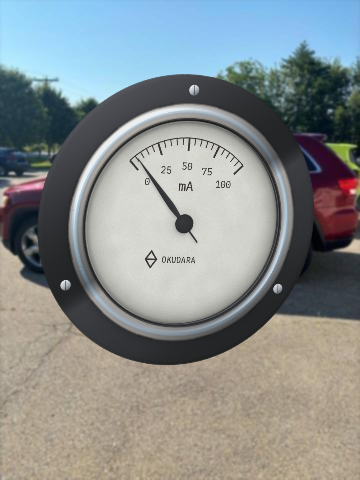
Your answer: {"value": 5, "unit": "mA"}
